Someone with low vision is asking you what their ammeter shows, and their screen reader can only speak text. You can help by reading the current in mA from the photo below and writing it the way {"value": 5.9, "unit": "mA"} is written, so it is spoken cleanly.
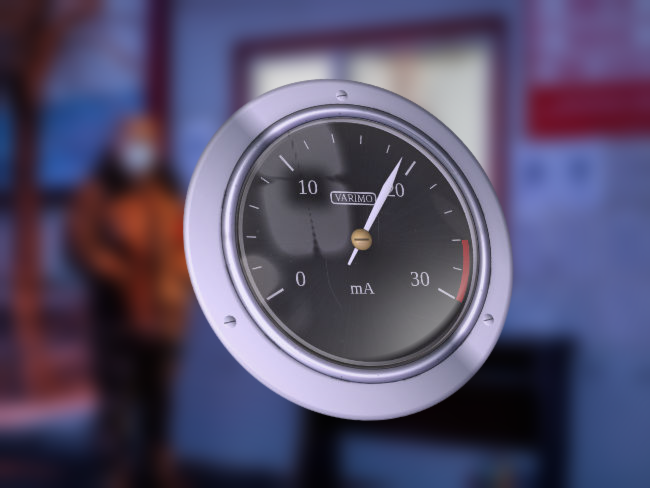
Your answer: {"value": 19, "unit": "mA"}
